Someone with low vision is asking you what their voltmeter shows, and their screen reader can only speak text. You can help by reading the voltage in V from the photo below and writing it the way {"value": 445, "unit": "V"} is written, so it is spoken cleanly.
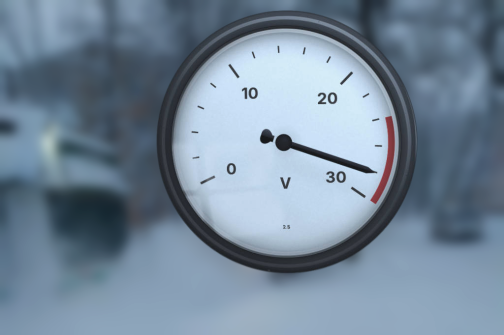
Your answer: {"value": 28, "unit": "V"}
